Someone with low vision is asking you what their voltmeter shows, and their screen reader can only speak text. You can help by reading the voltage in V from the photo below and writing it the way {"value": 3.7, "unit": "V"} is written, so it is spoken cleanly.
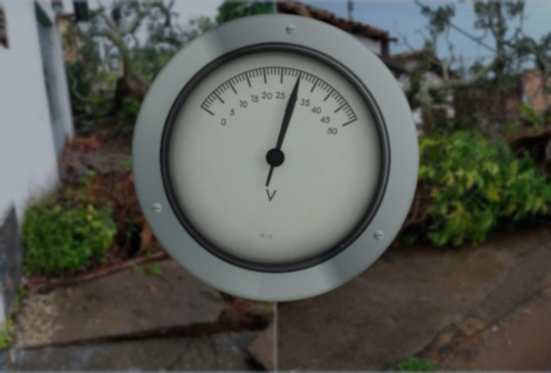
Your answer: {"value": 30, "unit": "V"}
